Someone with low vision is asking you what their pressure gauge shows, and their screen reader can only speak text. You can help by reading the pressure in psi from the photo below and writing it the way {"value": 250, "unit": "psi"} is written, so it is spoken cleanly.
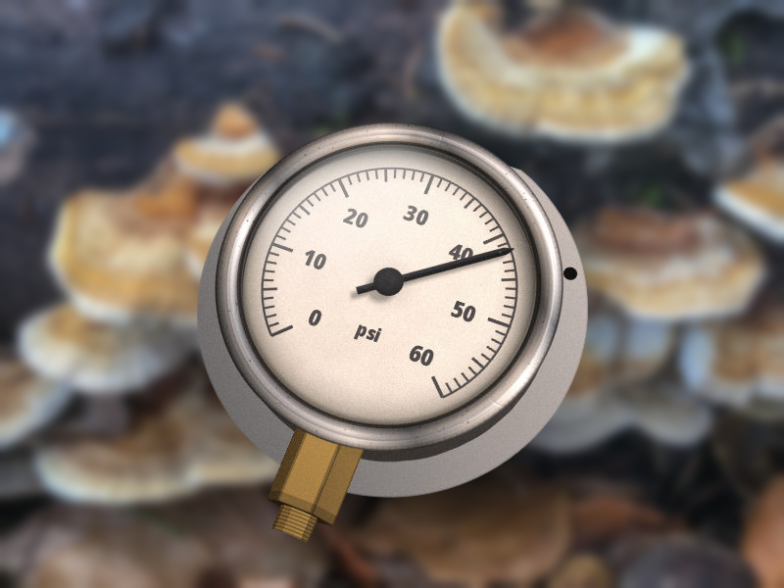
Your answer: {"value": 42, "unit": "psi"}
